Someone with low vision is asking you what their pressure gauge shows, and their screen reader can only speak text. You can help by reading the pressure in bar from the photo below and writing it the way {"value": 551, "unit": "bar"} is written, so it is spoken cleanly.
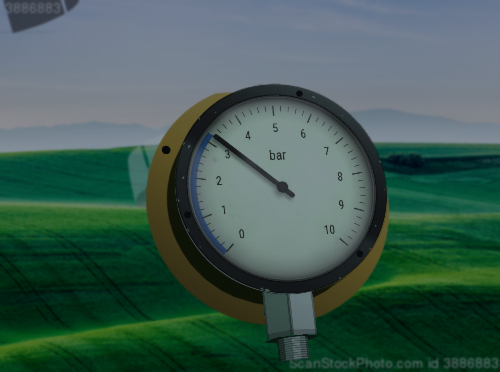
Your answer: {"value": 3.2, "unit": "bar"}
